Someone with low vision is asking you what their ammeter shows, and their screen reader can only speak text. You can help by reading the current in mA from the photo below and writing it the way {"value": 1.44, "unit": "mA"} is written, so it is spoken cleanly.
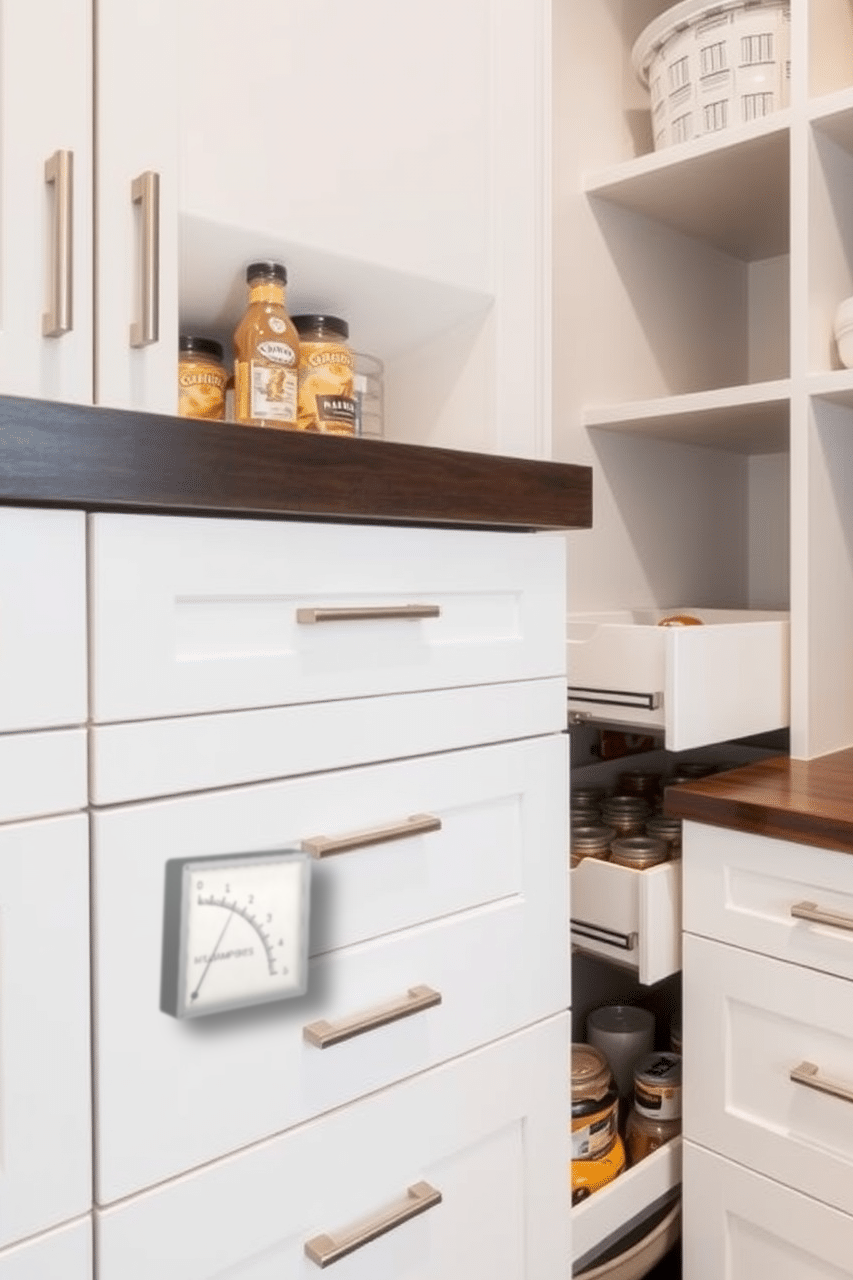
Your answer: {"value": 1.5, "unit": "mA"}
